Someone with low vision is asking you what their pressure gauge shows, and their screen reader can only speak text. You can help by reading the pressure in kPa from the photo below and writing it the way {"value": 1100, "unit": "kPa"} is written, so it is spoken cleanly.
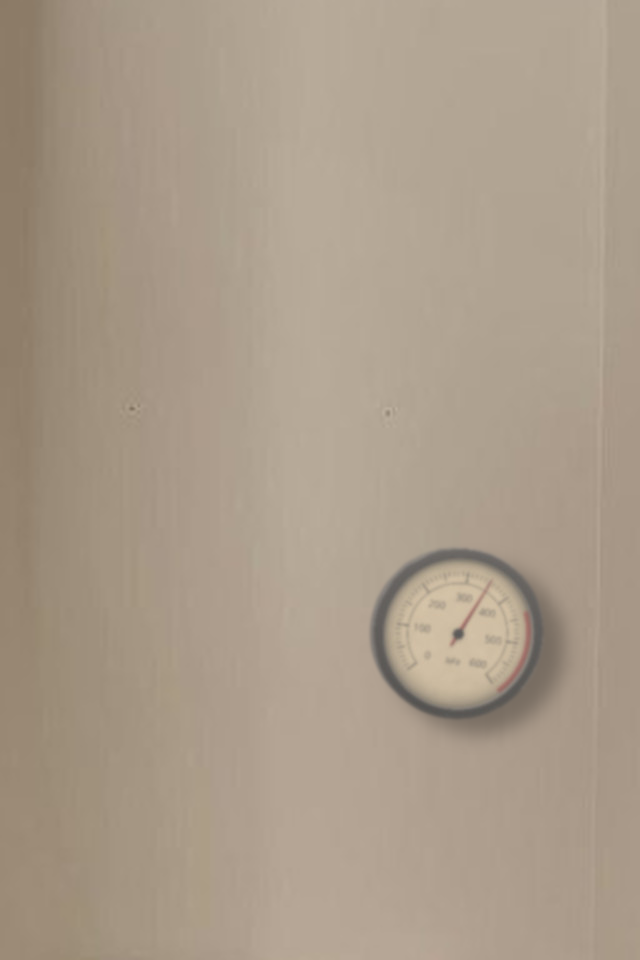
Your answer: {"value": 350, "unit": "kPa"}
